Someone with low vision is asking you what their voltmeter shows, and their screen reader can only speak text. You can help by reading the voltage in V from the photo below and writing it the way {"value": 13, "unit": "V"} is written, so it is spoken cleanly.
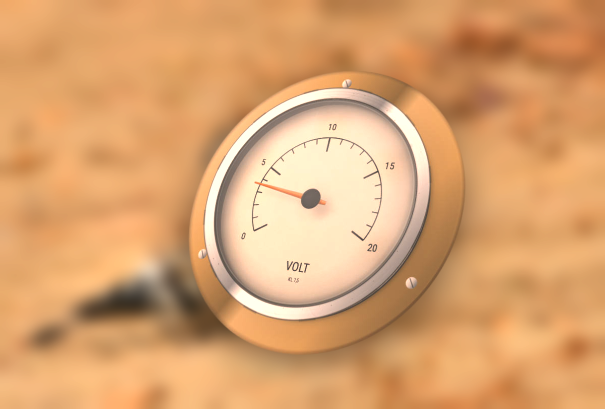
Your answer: {"value": 3.5, "unit": "V"}
